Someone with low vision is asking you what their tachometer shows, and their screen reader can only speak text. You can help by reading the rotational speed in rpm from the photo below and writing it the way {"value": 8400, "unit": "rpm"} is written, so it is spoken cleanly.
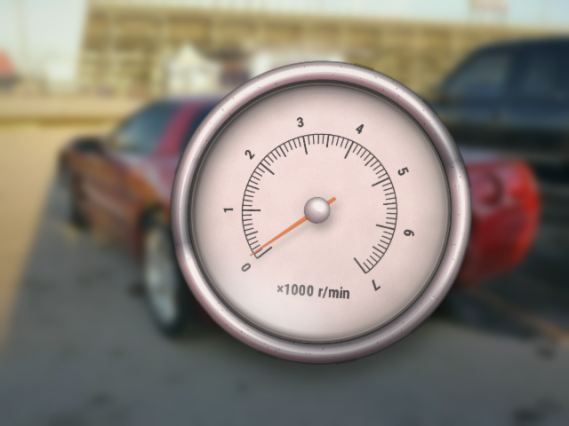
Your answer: {"value": 100, "unit": "rpm"}
